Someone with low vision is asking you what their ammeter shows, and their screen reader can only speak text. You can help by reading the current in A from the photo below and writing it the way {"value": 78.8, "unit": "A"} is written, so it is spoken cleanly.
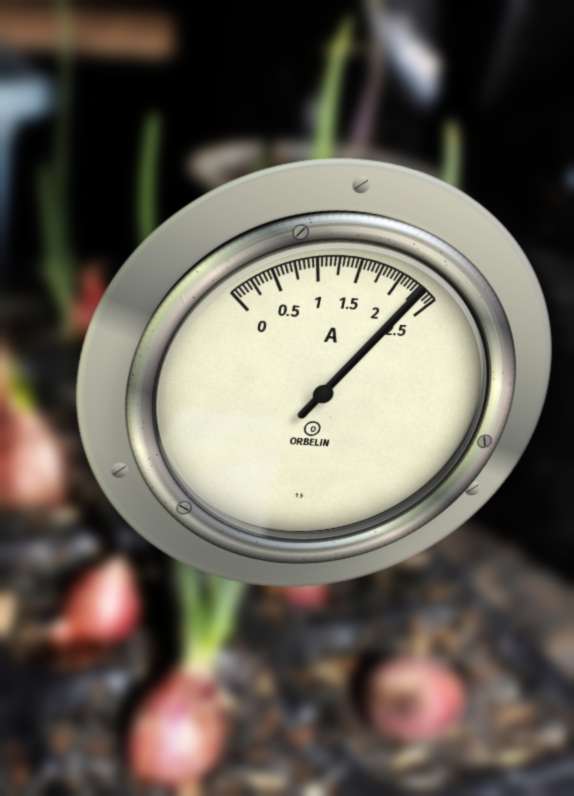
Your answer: {"value": 2.25, "unit": "A"}
